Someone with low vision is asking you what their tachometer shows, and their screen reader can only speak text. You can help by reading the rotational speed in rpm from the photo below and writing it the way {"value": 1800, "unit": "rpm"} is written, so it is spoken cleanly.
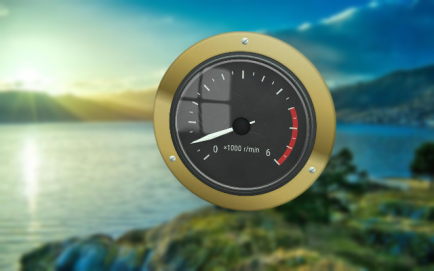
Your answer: {"value": 500, "unit": "rpm"}
